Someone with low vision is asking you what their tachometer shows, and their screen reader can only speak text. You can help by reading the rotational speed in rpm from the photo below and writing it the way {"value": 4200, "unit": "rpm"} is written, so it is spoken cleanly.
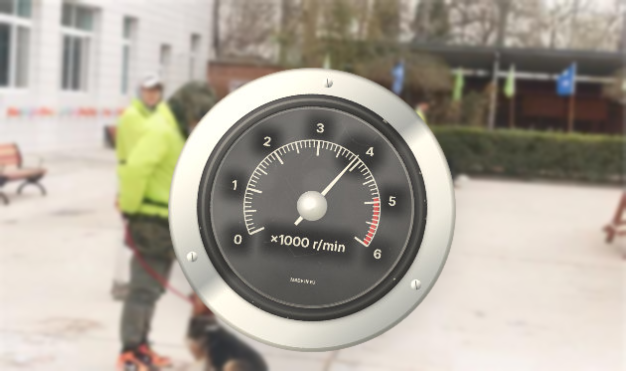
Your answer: {"value": 3900, "unit": "rpm"}
